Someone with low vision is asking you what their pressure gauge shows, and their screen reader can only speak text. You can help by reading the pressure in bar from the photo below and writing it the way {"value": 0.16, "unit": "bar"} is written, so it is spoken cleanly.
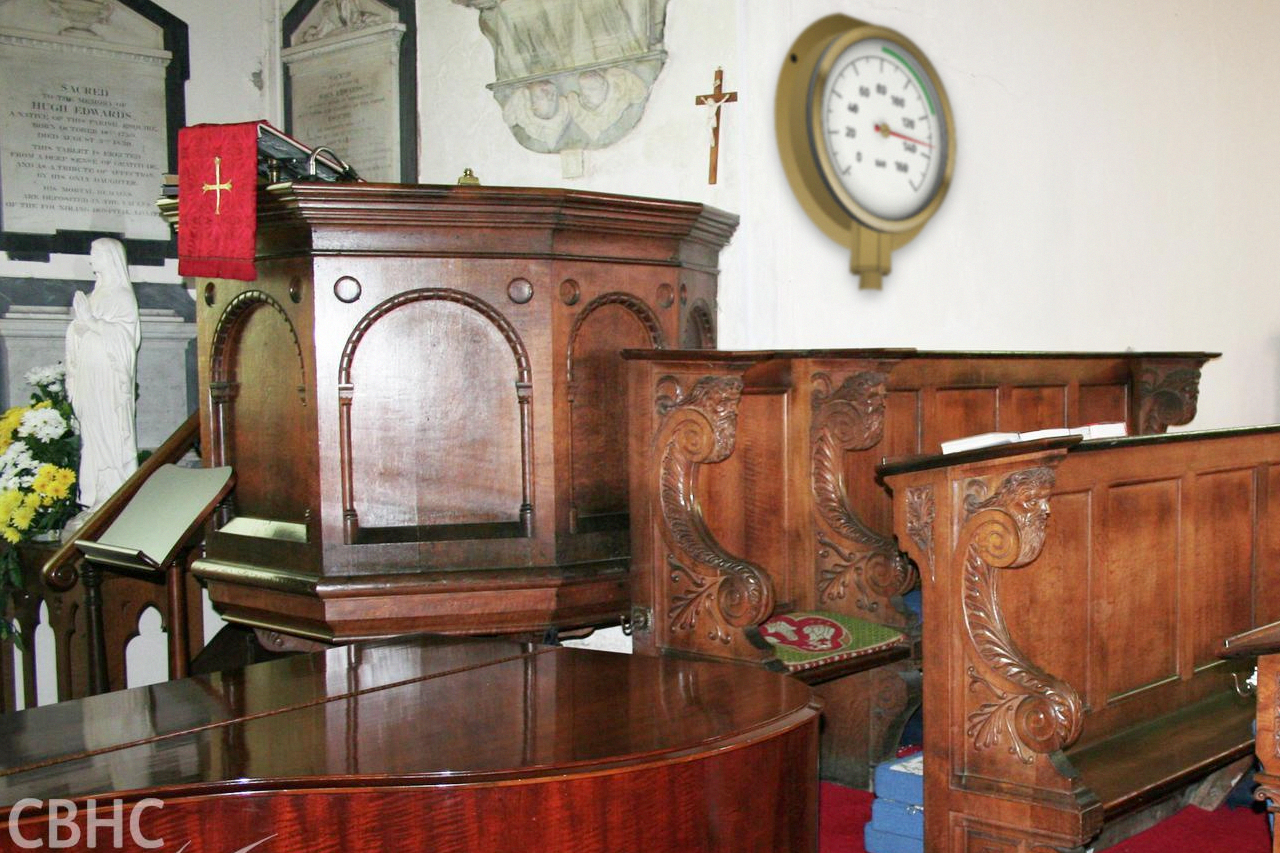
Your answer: {"value": 135, "unit": "bar"}
